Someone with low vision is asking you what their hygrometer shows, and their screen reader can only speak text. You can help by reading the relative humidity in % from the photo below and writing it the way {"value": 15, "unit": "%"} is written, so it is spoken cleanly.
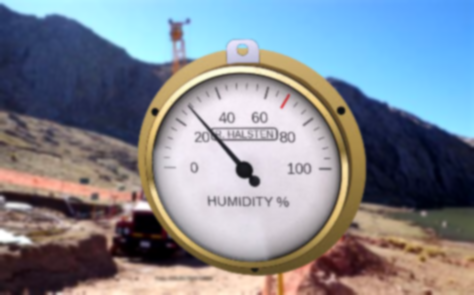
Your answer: {"value": 28, "unit": "%"}
